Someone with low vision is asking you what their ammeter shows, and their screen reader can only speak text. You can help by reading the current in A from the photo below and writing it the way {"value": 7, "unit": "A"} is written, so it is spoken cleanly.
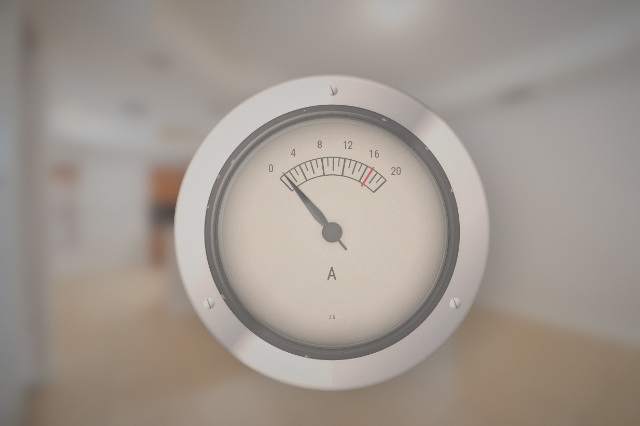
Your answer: {"value": 1, "unit": "A"}
